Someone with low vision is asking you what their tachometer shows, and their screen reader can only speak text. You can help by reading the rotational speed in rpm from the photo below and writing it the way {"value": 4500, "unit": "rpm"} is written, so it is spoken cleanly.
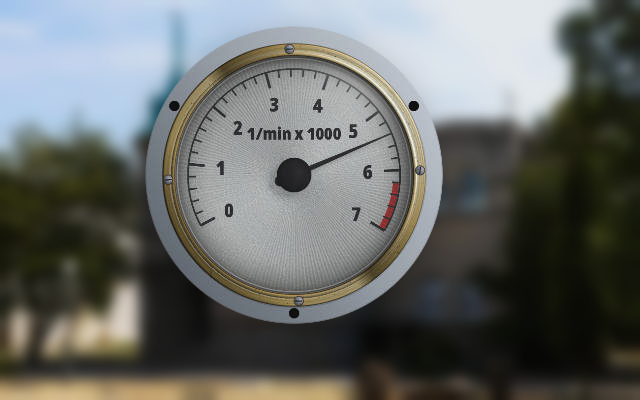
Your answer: {"value": 5400, "unit": "rpm"}
